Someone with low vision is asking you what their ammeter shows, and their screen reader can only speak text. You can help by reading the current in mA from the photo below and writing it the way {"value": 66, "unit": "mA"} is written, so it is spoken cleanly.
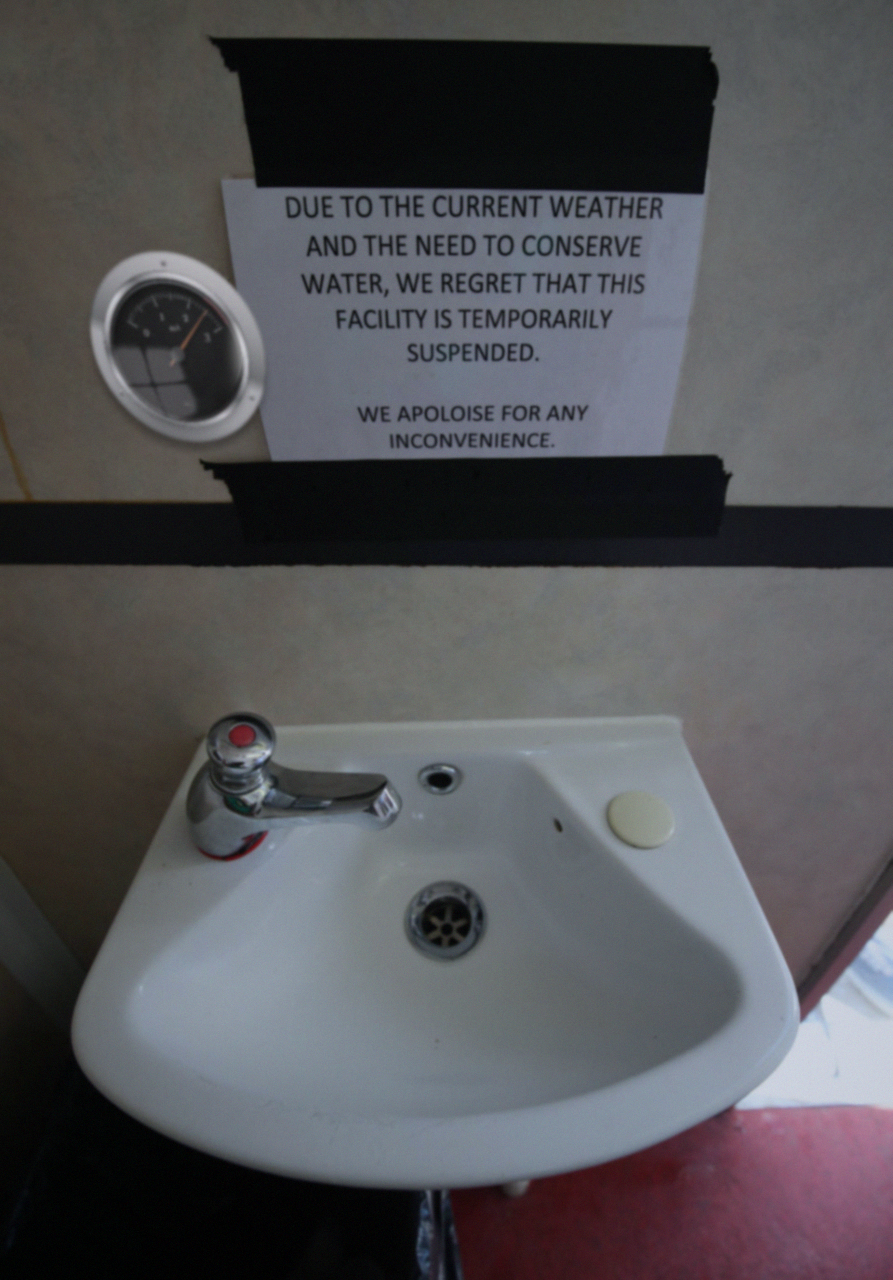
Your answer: {"value": 2.5, "unit": "mA"}
